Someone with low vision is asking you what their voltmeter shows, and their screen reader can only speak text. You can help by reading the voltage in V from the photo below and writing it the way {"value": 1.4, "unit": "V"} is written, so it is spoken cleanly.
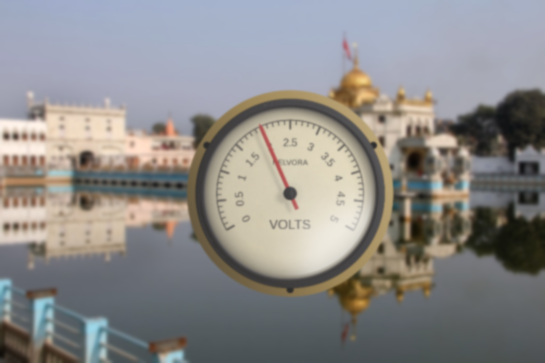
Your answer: {"value": 2, "unit": "V"}
